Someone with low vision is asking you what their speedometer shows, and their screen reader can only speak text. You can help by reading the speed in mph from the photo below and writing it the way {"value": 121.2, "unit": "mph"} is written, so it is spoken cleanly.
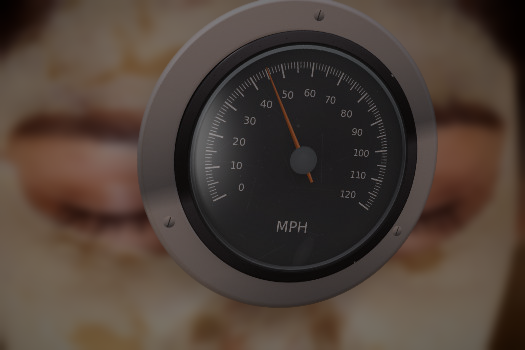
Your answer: {"value": 45, "unit": "mph"}
